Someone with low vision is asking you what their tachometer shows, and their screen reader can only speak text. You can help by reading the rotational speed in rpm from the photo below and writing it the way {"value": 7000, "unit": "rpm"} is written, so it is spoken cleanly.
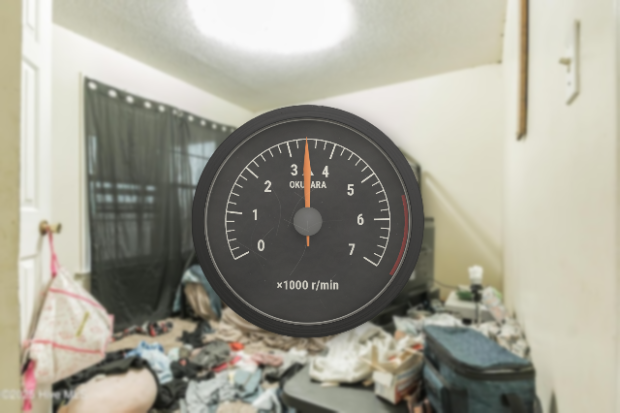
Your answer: {"value": 3400, "unit": "rpm"}
